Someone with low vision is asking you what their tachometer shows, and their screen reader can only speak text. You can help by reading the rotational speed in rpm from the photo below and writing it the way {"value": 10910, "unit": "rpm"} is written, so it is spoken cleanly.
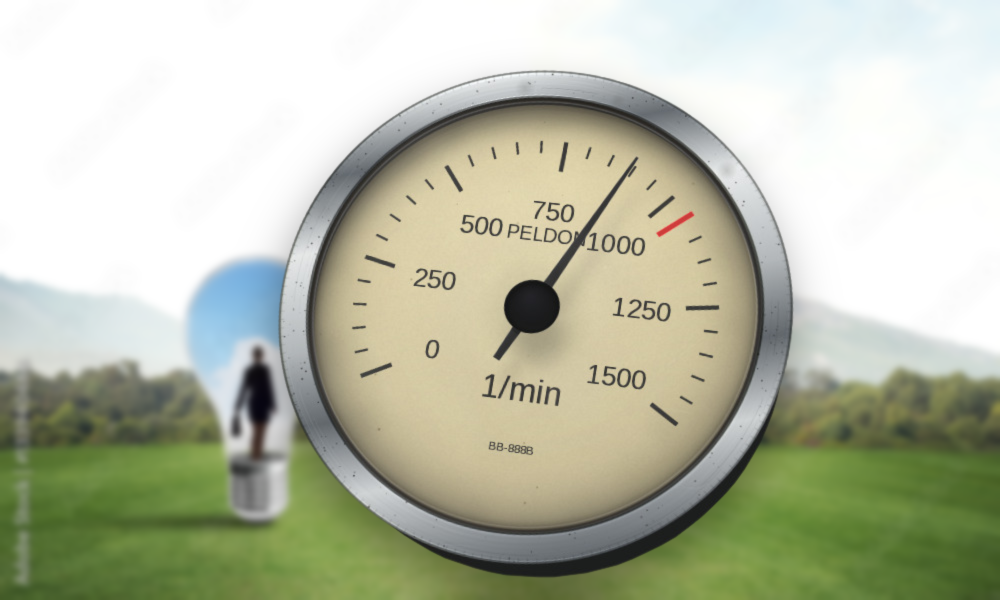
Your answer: {"value": 900, "unit": "rpm"}
